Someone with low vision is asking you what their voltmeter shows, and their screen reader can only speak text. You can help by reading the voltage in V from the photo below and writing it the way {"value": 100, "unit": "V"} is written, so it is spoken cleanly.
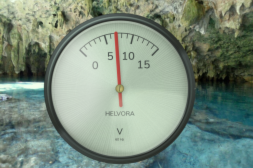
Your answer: {"value": 7, "unit": "V"}
